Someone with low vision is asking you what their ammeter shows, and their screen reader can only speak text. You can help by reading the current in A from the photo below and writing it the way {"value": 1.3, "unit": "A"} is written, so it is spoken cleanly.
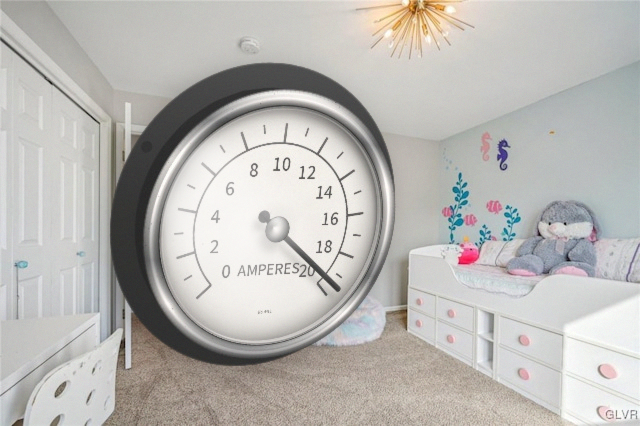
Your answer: {"value": 19.5, "unit": "A"}
